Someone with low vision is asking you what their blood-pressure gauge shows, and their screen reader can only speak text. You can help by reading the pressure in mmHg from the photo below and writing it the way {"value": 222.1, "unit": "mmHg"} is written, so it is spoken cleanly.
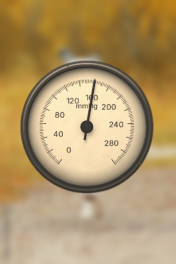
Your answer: {"value": 160, "unit": "mmHg"}
